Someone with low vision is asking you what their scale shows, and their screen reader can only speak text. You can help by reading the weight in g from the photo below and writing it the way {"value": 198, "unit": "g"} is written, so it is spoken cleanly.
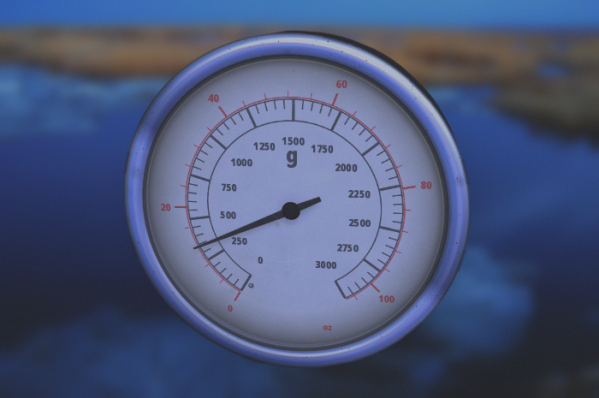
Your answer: {"value": 350, "unit": "g"}
